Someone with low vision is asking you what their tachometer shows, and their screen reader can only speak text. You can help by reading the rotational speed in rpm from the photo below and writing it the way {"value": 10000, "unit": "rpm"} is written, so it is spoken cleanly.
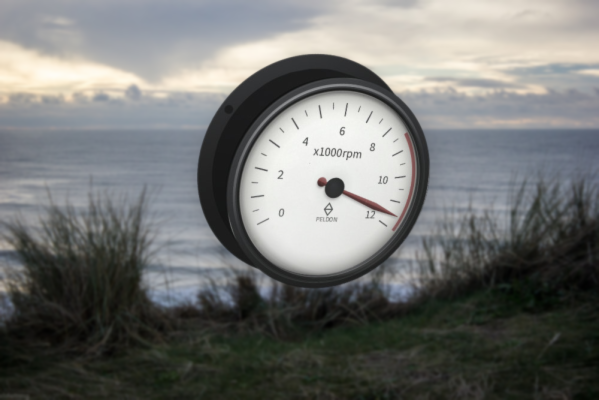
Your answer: {"value": 11500, "unit": "rpm"}
